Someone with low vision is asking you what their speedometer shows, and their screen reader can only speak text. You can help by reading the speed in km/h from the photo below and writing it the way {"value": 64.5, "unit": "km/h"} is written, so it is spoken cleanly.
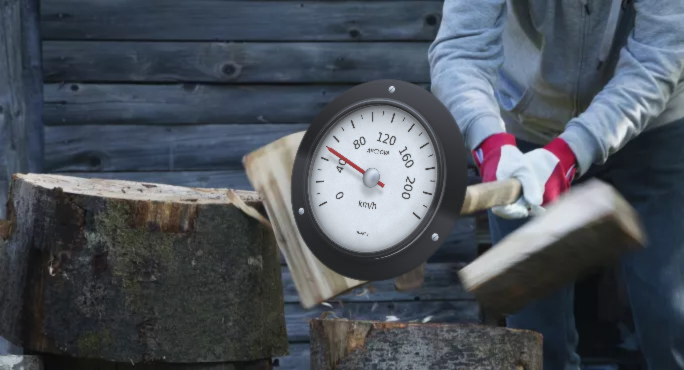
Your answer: {"value": 50, "unit": "km/h"}
